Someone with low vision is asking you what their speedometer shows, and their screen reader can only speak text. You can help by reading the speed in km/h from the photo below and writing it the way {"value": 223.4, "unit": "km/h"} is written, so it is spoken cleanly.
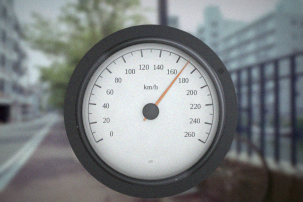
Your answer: {"value": 170, "unit": "km/h"}
